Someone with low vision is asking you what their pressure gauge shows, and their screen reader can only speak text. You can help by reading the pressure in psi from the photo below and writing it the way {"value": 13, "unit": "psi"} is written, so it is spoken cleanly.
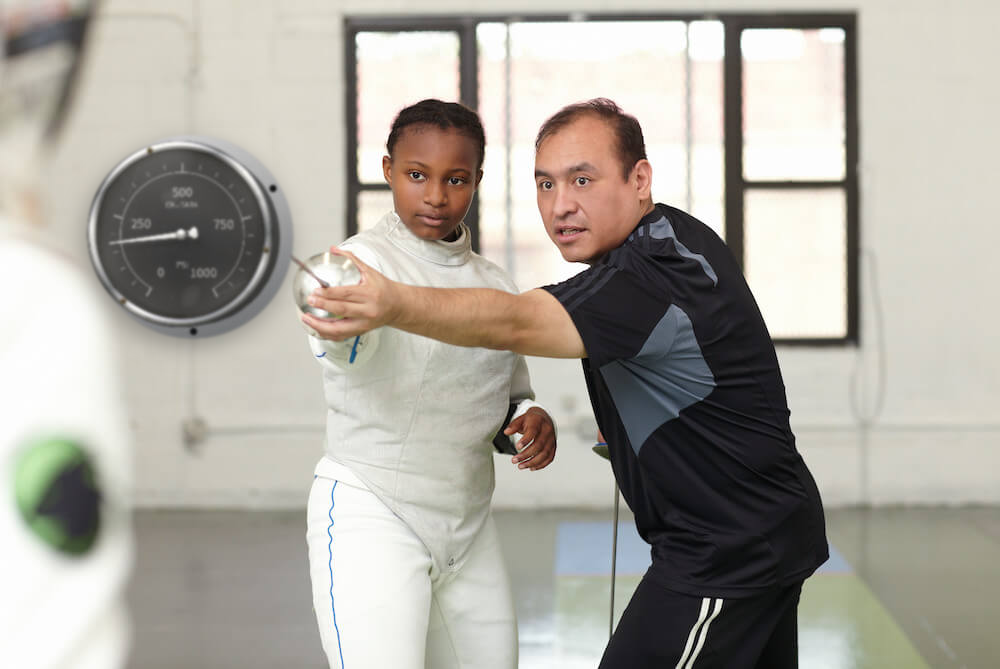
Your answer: {"value": 175, "unit": "psi"}
